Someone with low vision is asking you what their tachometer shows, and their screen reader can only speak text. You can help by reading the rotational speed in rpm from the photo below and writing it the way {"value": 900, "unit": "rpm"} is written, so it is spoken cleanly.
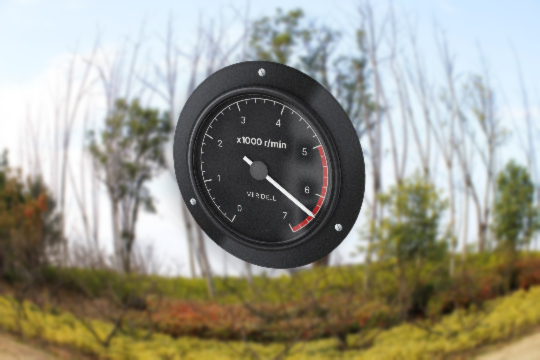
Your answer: {"value": 6400, "unit": "rpm"}
